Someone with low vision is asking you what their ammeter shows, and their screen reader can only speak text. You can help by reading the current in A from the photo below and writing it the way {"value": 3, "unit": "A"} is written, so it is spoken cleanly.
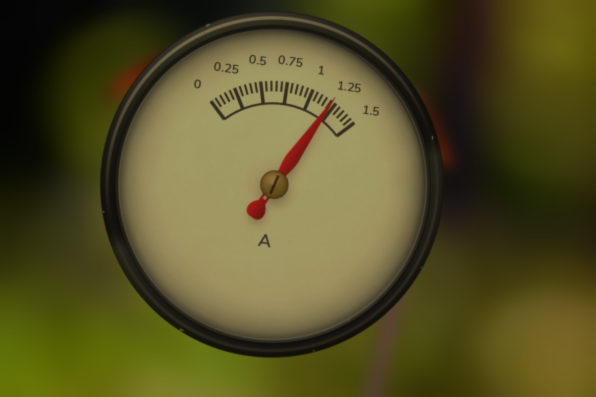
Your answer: {"value": 1.2, "unit": "A"}
